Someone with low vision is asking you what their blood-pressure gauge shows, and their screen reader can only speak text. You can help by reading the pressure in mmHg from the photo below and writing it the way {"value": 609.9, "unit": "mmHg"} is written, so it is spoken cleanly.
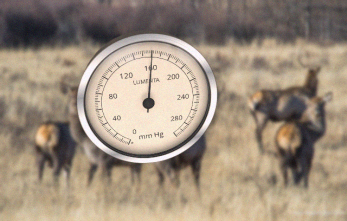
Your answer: {"value": 160, "unit": "mmHg"}
